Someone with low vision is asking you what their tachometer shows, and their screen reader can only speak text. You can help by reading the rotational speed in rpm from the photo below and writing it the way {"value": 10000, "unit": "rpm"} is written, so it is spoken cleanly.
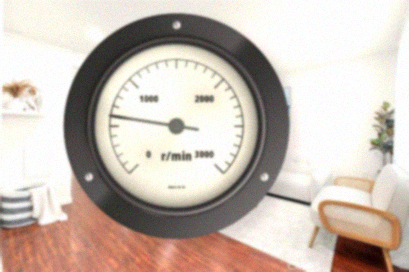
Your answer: {"value": 600, "unit": "rpm"}
